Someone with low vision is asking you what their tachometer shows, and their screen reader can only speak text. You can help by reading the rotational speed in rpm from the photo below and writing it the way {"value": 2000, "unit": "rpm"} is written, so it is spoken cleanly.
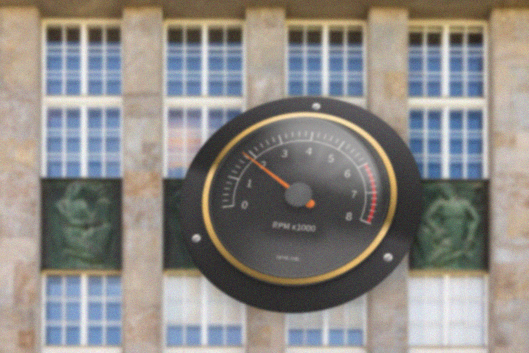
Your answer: {"value": 1800, "unit": "rpm"}
